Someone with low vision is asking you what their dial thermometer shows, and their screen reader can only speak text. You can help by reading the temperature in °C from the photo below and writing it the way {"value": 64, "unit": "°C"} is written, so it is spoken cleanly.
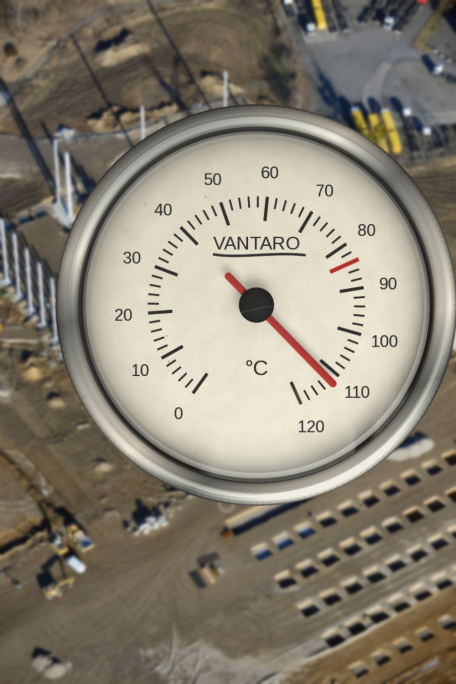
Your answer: {"value": 112, "unit": "°C"}
